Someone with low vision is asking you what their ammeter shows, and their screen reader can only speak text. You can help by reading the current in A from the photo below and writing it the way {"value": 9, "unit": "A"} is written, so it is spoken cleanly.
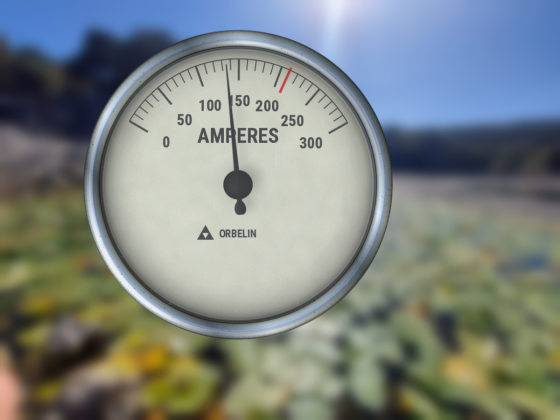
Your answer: {"value": 135, "unit": "A"}
